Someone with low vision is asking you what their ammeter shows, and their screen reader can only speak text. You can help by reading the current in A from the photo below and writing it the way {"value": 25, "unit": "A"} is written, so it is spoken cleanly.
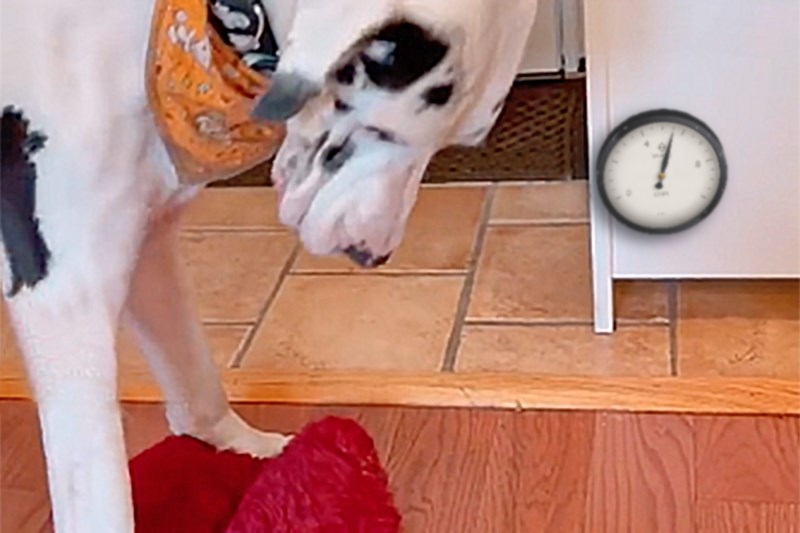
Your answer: {"value": 5.5, "unit": "A"}
